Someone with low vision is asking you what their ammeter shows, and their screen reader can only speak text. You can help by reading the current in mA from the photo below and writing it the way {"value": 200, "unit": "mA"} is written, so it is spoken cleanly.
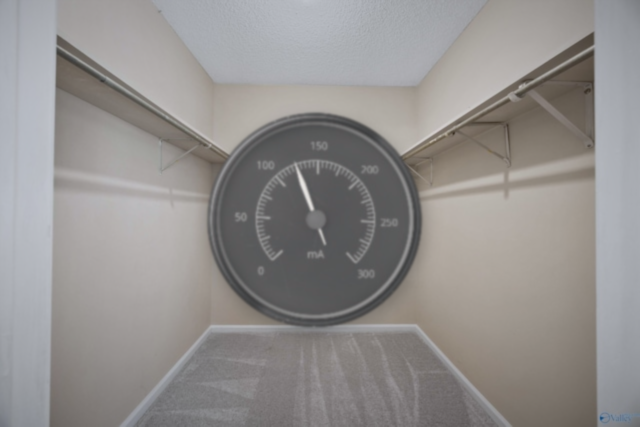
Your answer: {"value": 125, "unit": "mA"}
